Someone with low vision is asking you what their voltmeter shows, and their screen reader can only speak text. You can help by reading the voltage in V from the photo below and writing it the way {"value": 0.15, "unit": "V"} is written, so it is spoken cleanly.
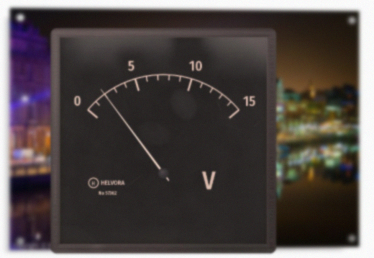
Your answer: {"value": 2, "unit": "V"}
